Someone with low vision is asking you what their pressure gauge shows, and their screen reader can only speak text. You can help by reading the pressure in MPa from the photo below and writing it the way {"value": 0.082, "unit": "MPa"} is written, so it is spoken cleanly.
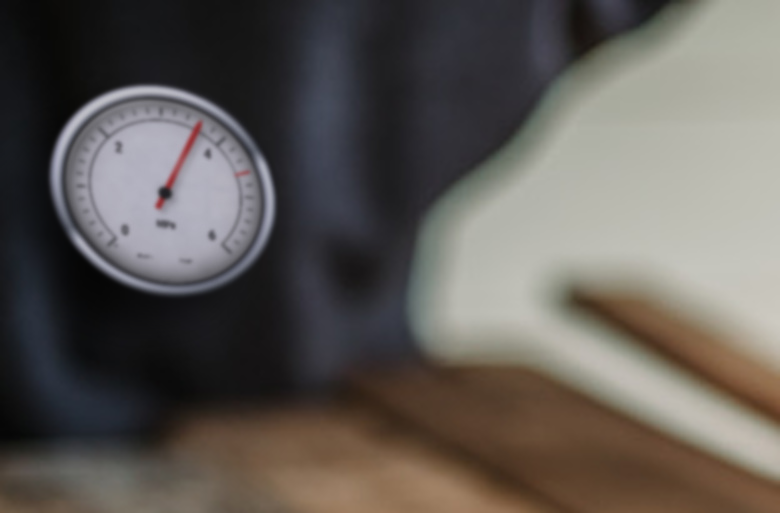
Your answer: {"value": 3.6, "unit": "MPa"}
